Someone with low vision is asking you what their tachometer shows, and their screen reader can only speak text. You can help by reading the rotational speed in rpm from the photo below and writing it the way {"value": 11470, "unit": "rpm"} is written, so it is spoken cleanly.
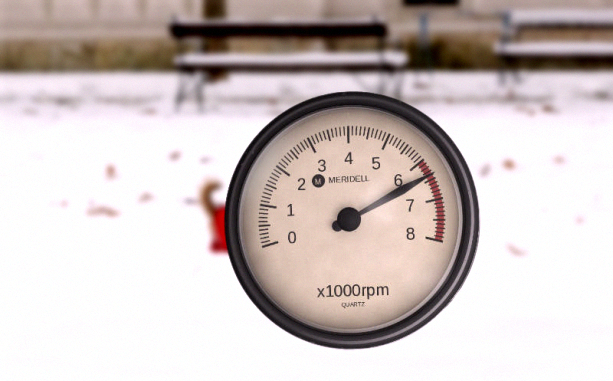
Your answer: {"value": 6400, "unit": "rpm"}
